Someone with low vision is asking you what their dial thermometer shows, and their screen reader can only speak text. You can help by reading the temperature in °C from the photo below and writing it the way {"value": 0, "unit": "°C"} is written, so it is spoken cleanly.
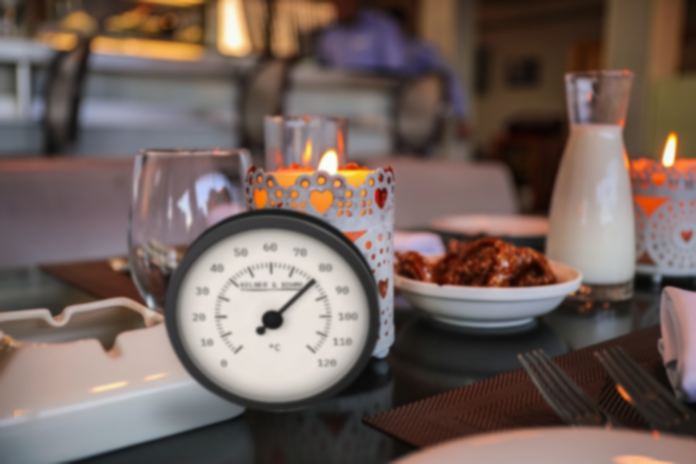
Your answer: {"value": 80, "unit": "°C"}
